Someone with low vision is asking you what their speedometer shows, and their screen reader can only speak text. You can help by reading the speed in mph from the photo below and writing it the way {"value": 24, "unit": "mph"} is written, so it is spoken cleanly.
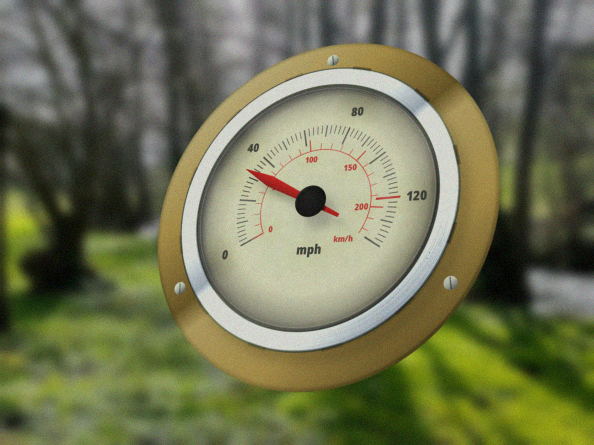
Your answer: {"value": 32, "unit": "mph"}
